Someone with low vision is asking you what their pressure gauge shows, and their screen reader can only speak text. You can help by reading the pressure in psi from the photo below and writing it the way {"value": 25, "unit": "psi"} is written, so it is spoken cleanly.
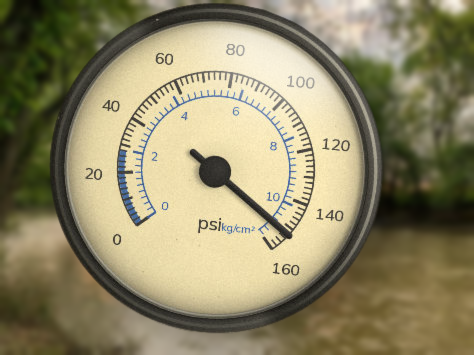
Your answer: {"value": 152, "unit": "psi"}
